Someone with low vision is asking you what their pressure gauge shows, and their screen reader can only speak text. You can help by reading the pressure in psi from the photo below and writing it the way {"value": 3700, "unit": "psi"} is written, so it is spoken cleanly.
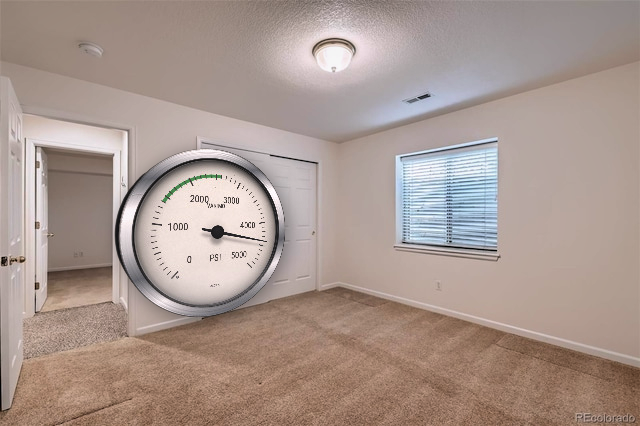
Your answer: {"value": 4400, "unit": "psi"}
